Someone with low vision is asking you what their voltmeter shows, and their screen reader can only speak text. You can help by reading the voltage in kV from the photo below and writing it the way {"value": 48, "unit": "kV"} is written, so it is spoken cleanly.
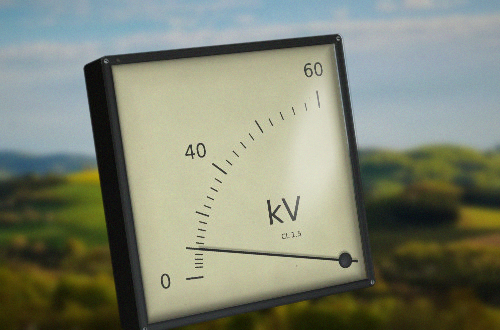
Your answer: {"value": 20, "unit": "kV"}
